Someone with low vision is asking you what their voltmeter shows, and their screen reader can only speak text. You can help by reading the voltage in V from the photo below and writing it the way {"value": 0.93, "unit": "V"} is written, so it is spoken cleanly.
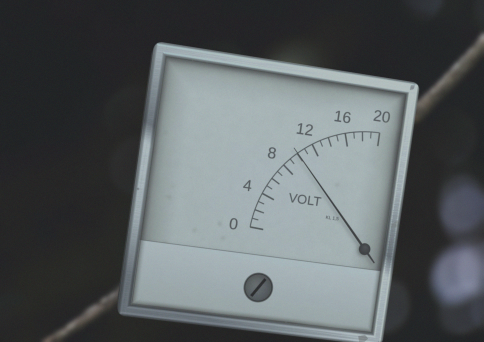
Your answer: {"value": 10, "unit": "V"}
